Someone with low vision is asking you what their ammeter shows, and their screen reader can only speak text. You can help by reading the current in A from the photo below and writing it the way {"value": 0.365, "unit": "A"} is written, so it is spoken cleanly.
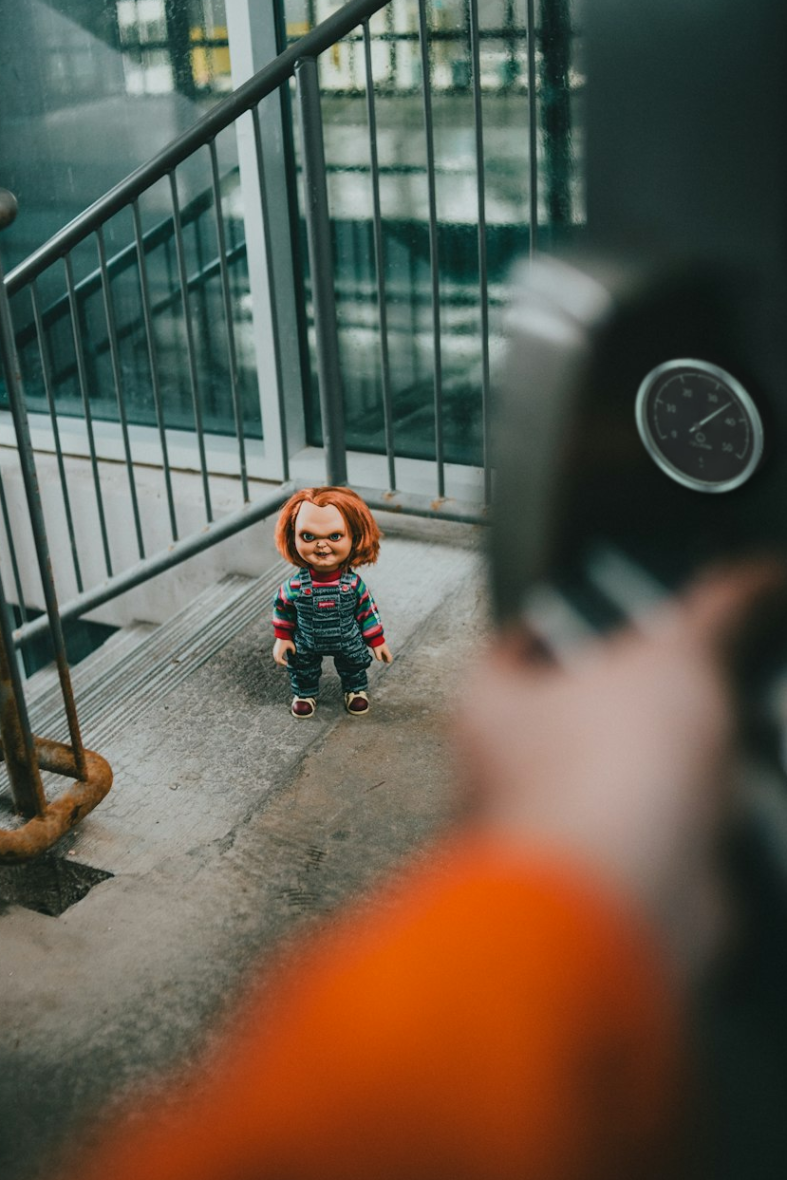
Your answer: {"value": 35, "unit": "A"}
